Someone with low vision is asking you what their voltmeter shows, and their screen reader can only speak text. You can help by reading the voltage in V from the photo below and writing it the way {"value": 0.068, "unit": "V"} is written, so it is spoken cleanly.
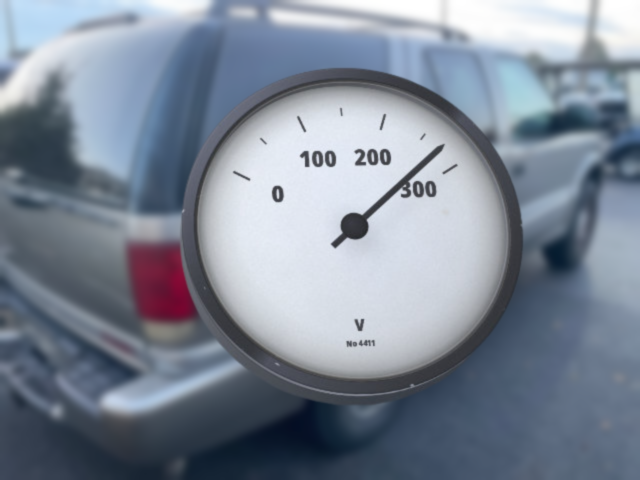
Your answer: {"value": 275, "unit": "V"}
